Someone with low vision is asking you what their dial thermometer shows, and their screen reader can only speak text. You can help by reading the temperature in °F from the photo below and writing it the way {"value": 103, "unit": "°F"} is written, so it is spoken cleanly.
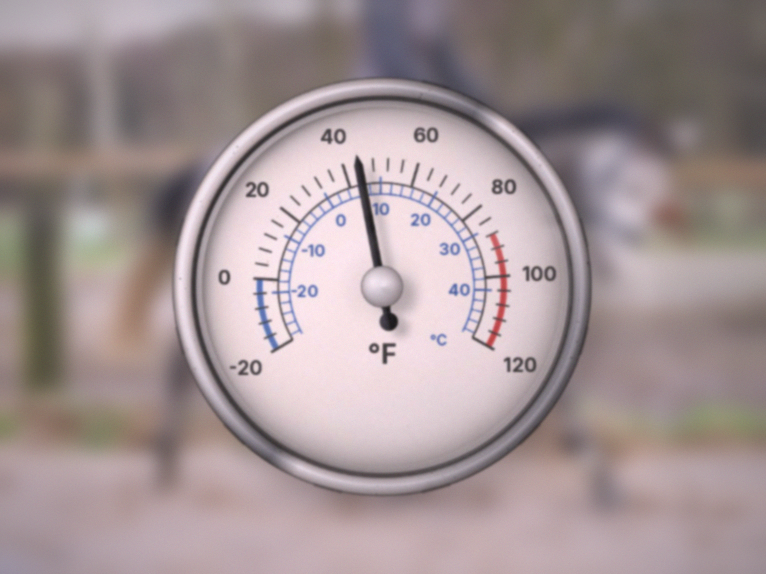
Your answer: {"value": 44, "unit": "°F"}
